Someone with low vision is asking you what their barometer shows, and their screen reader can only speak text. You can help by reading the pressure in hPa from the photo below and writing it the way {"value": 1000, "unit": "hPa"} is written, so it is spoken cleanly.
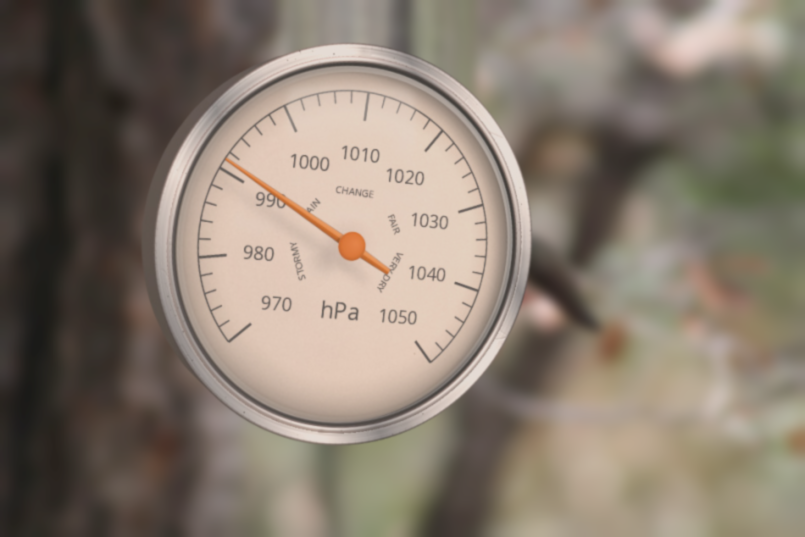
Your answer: {"value": 991, "unit": "hPa"}
